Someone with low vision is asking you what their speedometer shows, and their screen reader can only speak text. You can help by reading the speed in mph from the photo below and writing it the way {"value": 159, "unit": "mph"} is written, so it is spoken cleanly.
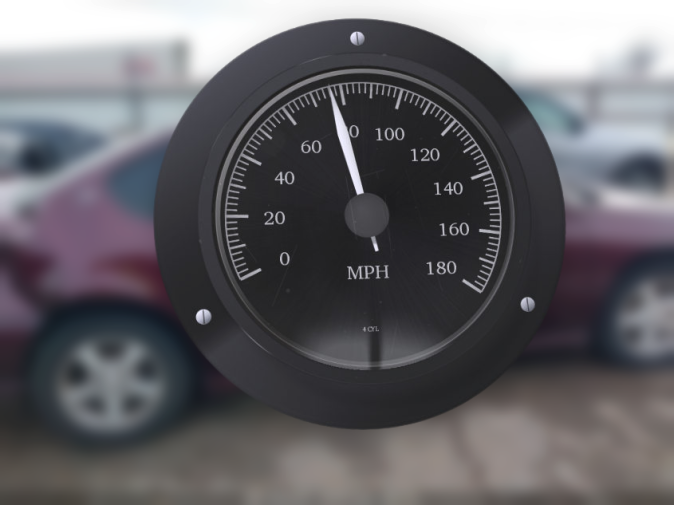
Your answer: {"value": 76, "unit": "mph"}
